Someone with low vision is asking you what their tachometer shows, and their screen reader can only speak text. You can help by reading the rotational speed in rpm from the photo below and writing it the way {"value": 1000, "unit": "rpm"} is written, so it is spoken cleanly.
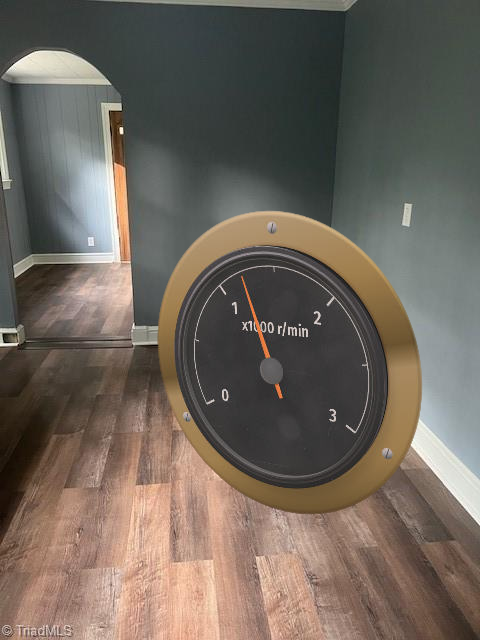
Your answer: {"value": 1250, "unit": "rpm"}
